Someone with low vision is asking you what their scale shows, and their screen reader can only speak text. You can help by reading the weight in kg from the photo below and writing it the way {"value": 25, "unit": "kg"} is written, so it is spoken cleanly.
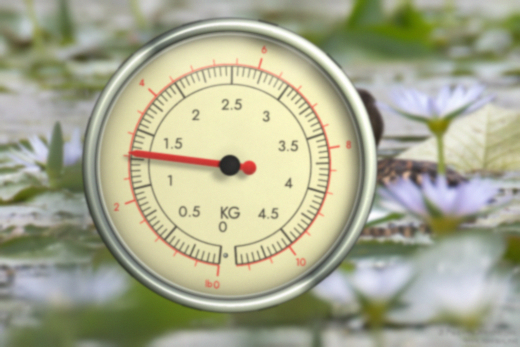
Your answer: {"value": 1.3, "unit": "kg"}
